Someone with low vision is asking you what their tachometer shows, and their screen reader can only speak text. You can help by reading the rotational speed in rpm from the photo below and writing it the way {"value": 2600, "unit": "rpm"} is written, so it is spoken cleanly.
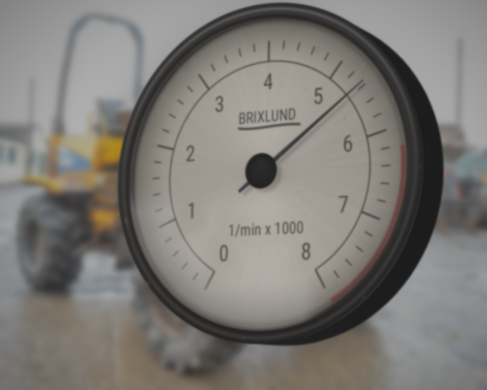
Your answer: {"value": 5400, "unit": "rpm"}
